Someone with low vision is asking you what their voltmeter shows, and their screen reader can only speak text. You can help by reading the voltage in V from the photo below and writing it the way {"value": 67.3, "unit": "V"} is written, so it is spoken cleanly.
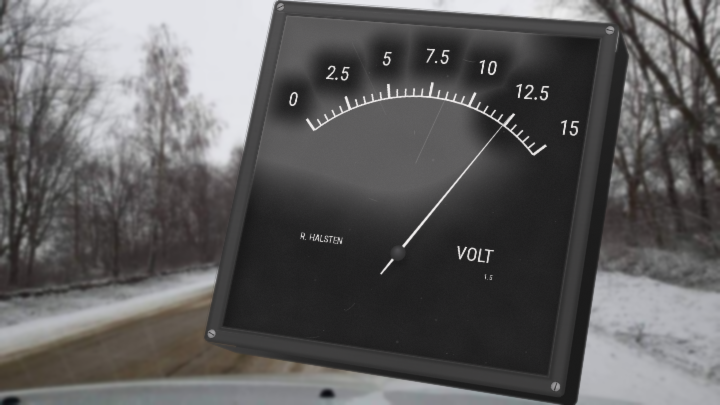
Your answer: {"value": 12.5, "unit": "V"}
